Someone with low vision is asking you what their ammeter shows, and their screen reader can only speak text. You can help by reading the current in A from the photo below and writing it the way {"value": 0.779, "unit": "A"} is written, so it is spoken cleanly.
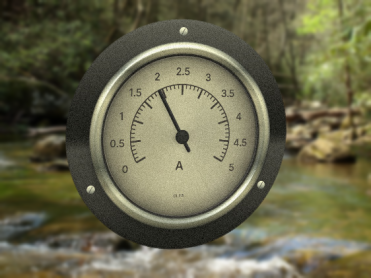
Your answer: {"value": 1.9, "unit": "A"}
